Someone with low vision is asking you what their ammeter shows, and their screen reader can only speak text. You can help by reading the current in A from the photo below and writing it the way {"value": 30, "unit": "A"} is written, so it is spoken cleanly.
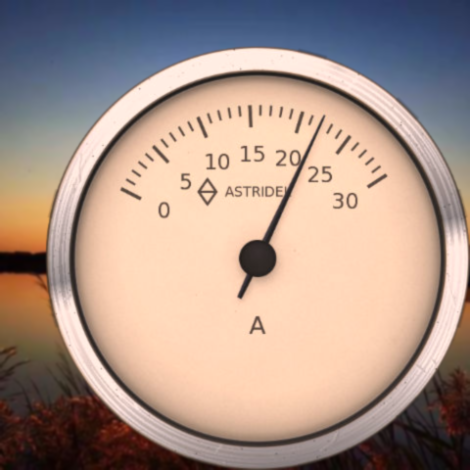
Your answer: {"value": 22, "unit": "A"}
